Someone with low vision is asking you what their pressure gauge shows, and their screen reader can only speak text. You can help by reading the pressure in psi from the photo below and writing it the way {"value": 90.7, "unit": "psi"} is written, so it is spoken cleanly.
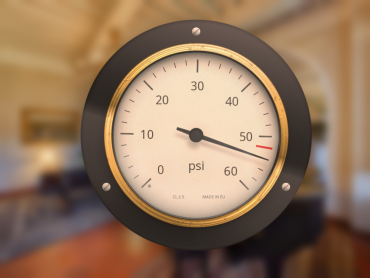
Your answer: {"value": 54, "unit": "psi"}
